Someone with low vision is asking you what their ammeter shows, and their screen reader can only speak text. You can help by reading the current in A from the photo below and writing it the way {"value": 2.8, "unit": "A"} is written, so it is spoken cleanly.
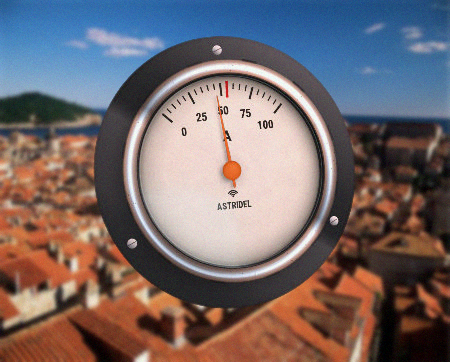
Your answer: {"value": 45, "unit": "A"}
